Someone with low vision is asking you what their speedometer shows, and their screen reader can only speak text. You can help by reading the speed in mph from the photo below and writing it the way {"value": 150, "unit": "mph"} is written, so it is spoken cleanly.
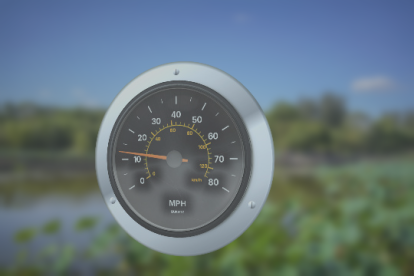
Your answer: {"value": 12.5, "unit": "mph"}
